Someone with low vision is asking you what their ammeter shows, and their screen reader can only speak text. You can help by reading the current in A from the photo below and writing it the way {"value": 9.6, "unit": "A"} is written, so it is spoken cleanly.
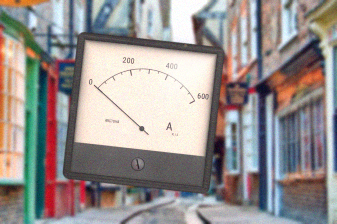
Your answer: {"value": 0, "unit": "A"}
